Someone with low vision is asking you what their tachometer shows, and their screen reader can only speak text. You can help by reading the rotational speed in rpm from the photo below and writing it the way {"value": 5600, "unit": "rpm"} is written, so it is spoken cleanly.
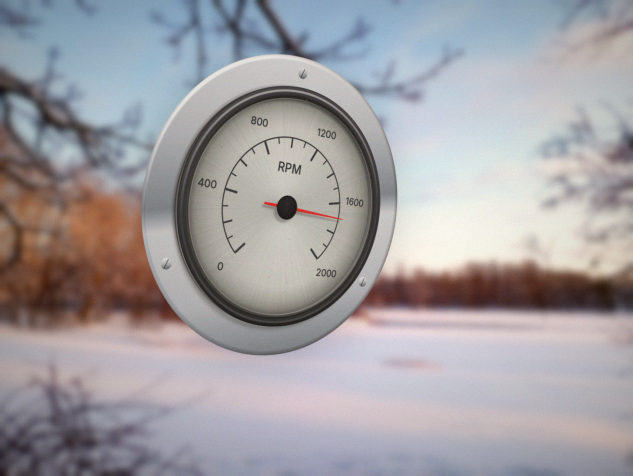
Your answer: {"value": 1700, "unit": "rpm"}
